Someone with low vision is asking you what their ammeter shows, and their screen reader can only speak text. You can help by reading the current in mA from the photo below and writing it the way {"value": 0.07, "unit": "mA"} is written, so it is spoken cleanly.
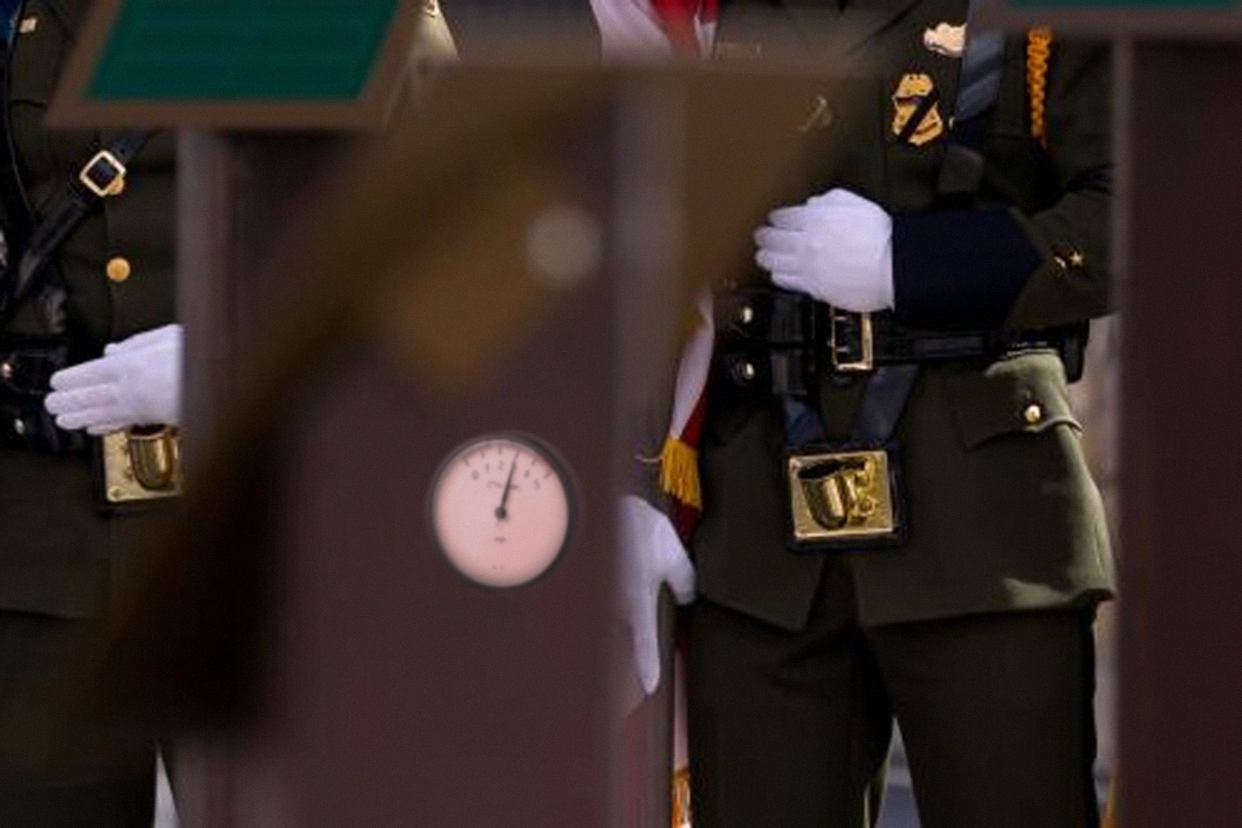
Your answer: {"value": 3, "unit": "mA"}
